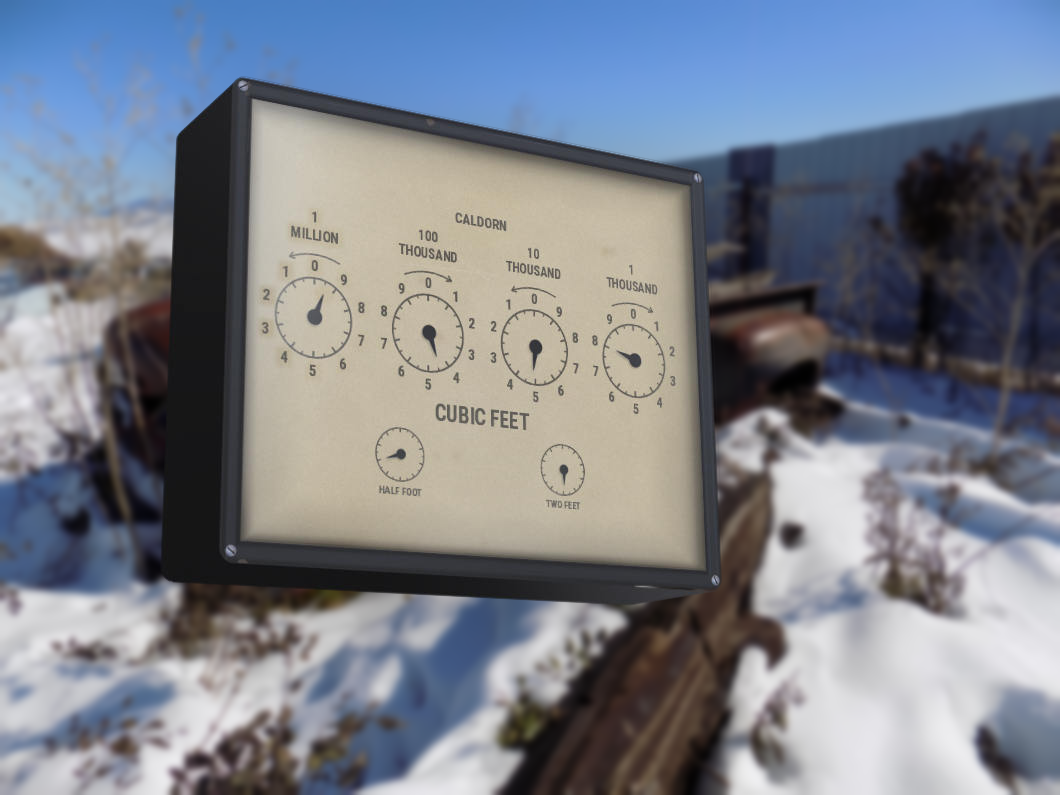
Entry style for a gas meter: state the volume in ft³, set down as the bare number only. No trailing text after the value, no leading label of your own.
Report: 944800
